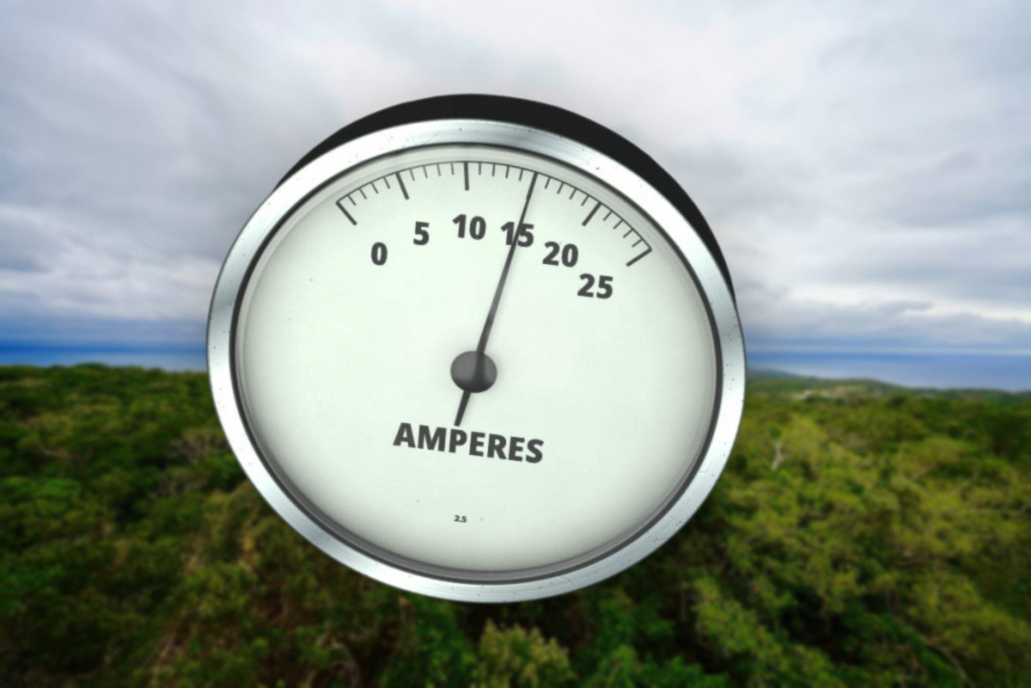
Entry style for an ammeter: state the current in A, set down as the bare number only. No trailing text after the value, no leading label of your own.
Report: 15
